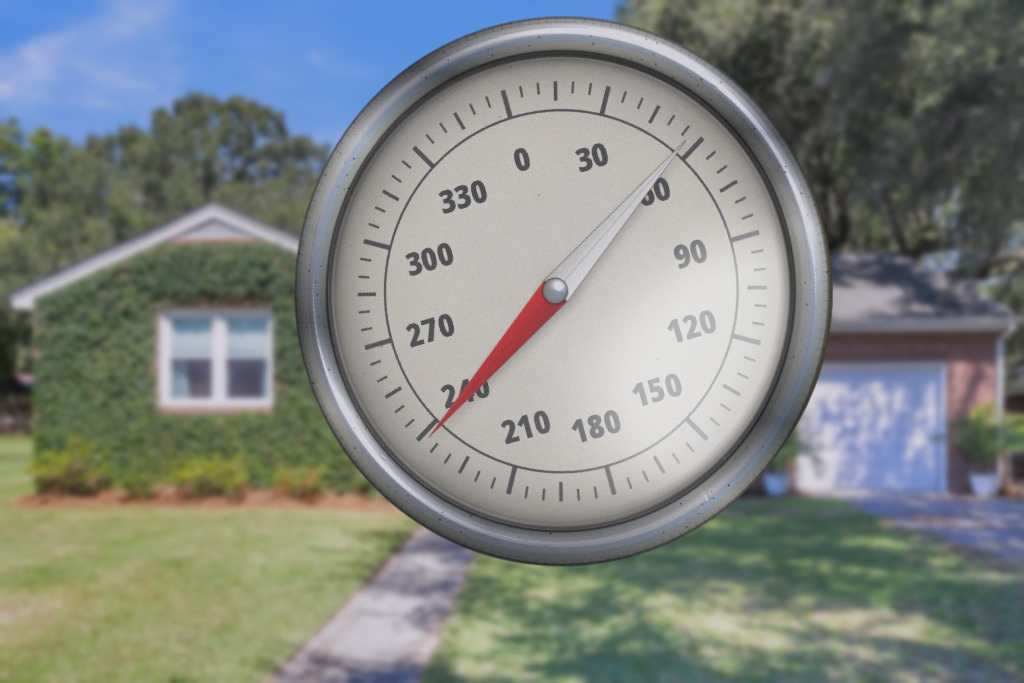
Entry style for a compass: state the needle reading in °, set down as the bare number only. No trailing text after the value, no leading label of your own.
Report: 237.5
